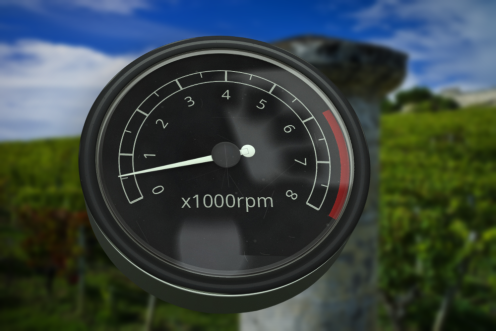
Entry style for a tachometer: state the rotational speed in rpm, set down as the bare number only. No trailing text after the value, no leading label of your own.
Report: 500
